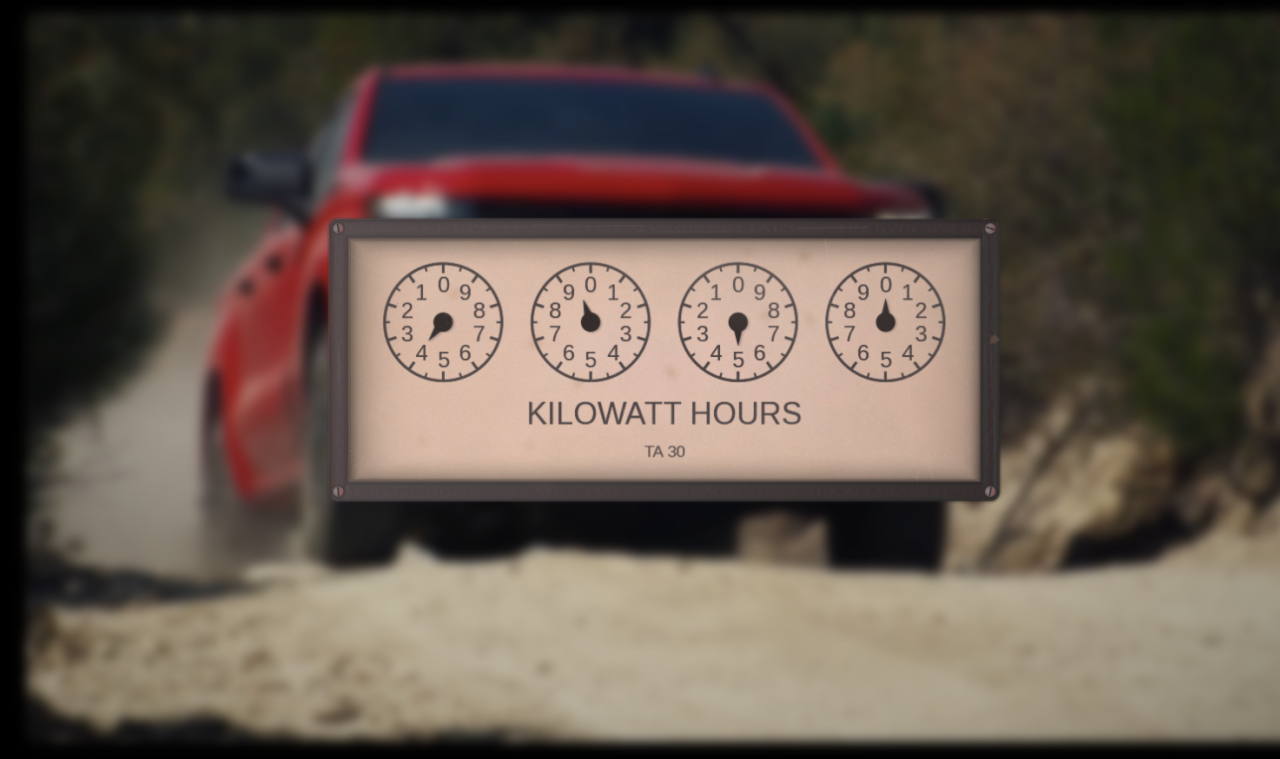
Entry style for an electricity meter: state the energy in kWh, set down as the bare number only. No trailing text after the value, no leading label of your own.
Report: 3950
